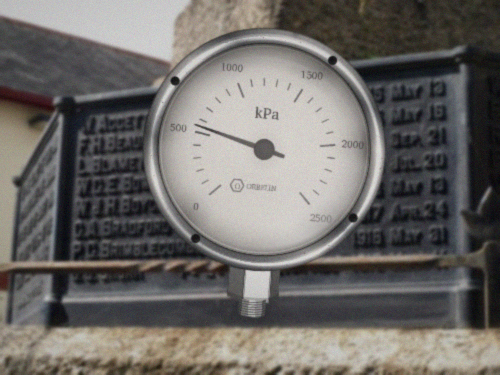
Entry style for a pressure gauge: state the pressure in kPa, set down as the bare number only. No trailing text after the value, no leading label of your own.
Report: 550
